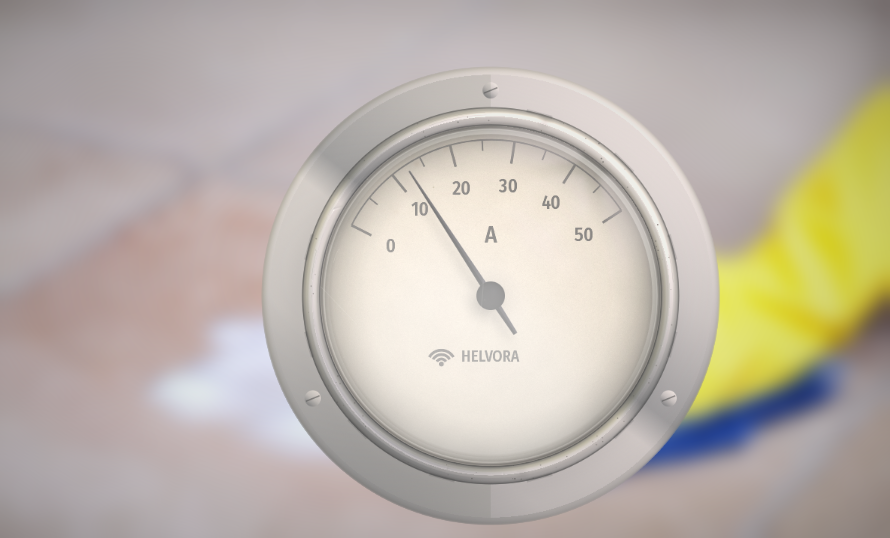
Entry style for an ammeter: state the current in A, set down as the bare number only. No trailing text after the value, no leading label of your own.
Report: 12.5
